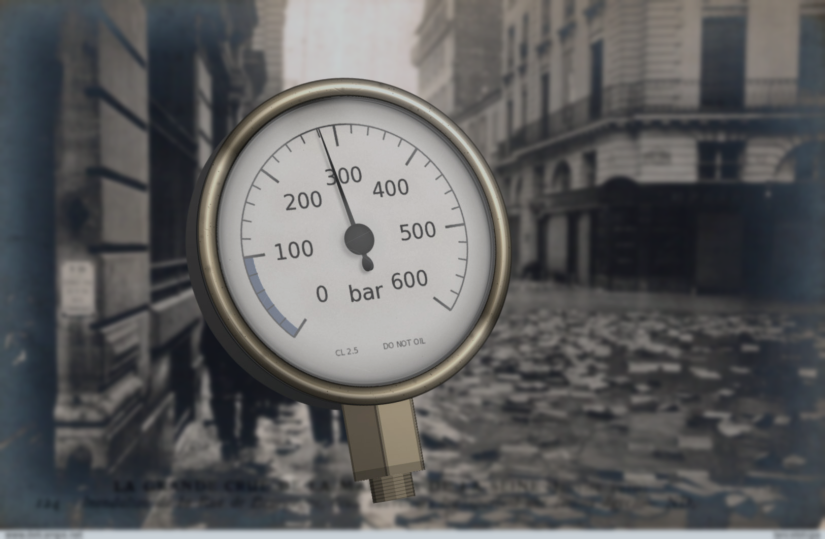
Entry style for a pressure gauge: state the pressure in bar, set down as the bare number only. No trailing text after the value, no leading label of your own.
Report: 280
